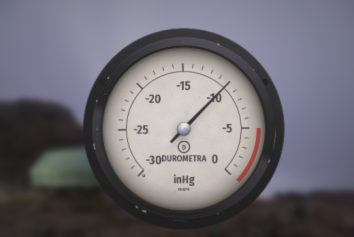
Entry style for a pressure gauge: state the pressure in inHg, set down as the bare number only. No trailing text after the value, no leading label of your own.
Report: -10
